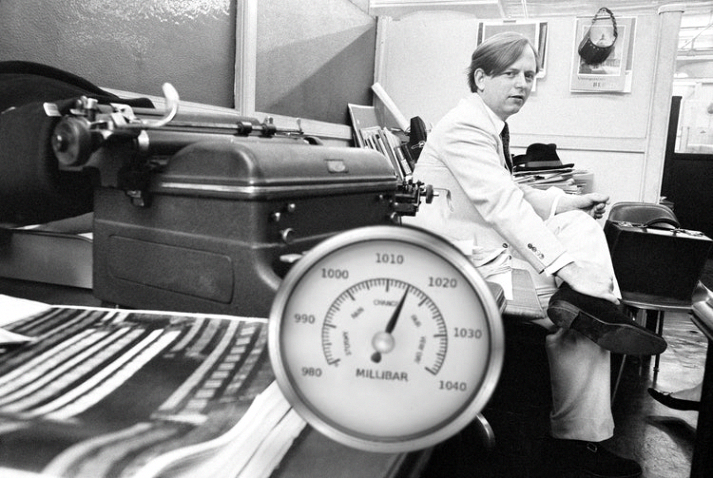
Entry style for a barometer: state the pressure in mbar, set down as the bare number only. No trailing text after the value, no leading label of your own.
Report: 1015
